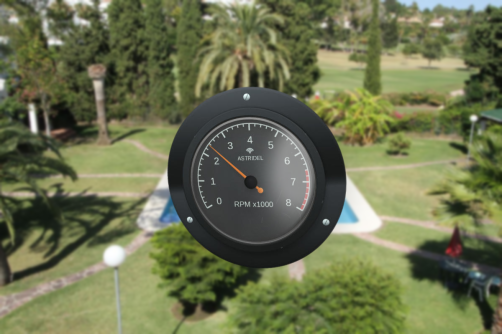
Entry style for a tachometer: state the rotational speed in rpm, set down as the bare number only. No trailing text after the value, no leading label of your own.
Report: 2400
